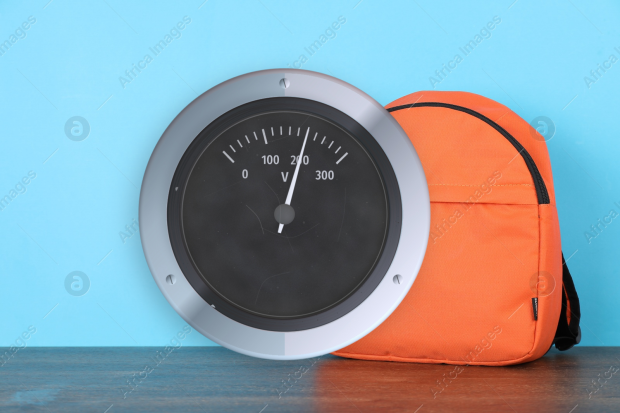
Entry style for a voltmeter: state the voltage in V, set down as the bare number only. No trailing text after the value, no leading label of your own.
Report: 200
